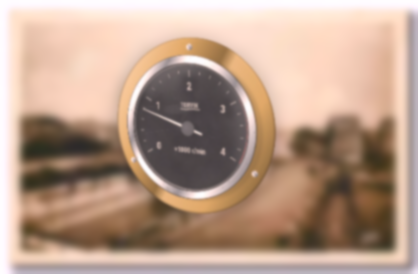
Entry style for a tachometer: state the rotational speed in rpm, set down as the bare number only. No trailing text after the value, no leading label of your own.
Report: 800
